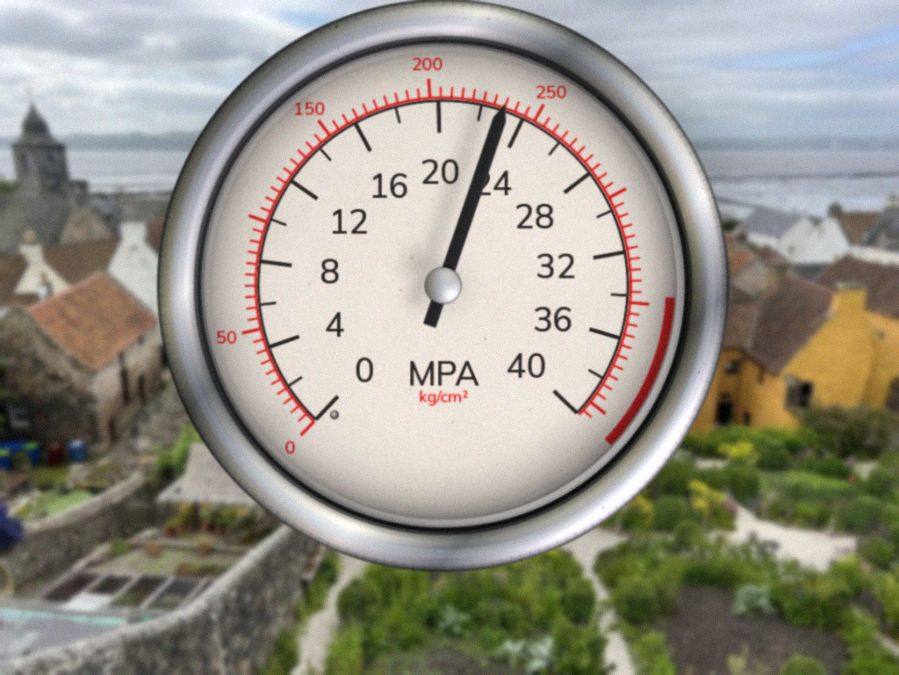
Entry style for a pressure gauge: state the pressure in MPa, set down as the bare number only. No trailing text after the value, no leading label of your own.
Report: 23
